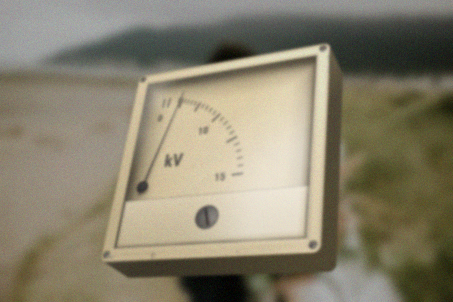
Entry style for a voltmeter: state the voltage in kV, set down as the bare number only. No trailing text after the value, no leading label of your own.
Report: 5
